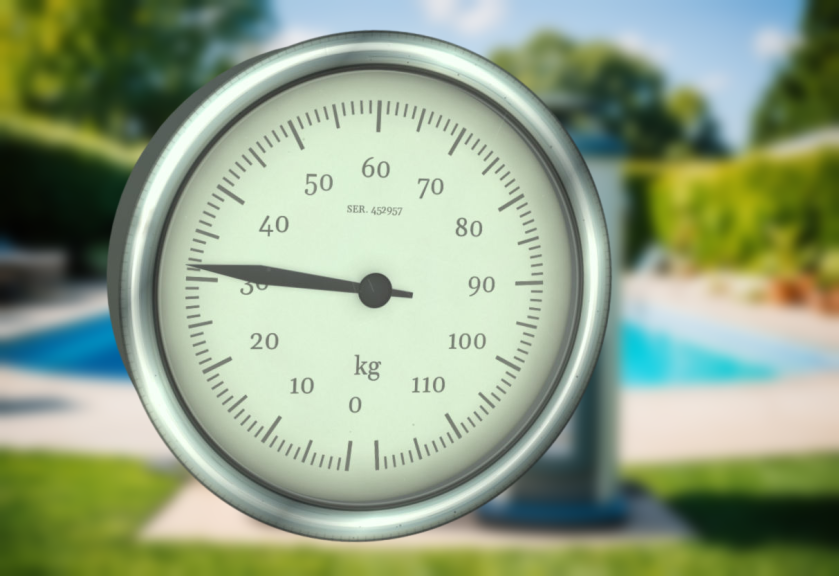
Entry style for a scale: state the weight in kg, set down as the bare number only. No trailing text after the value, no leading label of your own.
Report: 31.5
